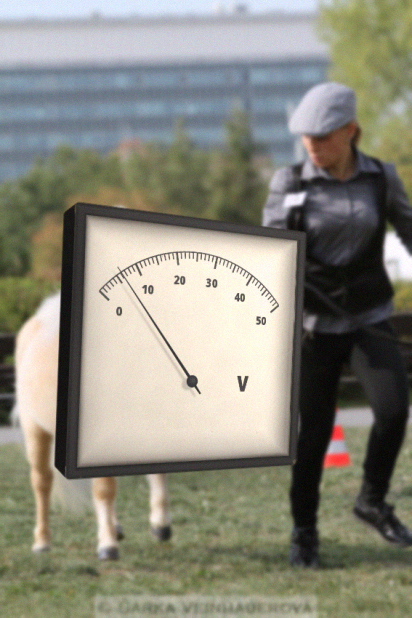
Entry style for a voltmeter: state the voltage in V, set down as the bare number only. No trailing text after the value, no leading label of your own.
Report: 6
